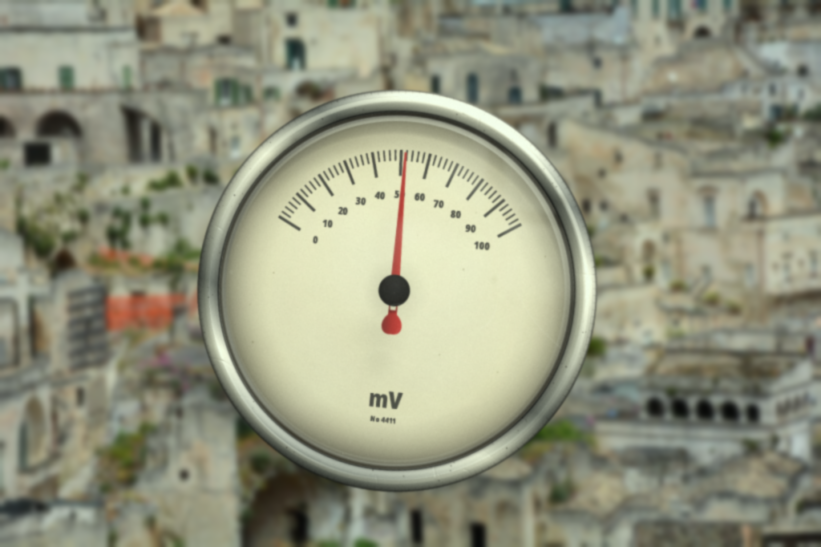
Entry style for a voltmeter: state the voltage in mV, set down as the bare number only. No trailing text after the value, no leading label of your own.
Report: 52
